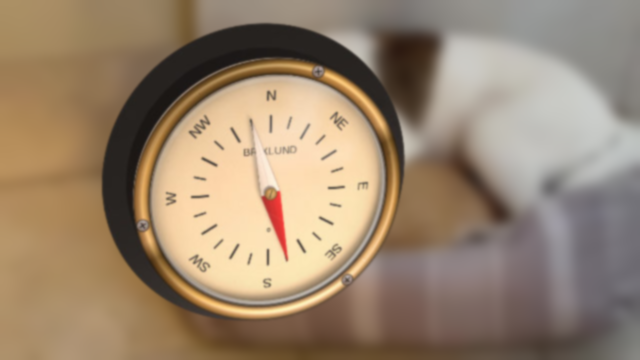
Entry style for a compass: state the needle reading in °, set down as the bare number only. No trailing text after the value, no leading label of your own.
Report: 165
